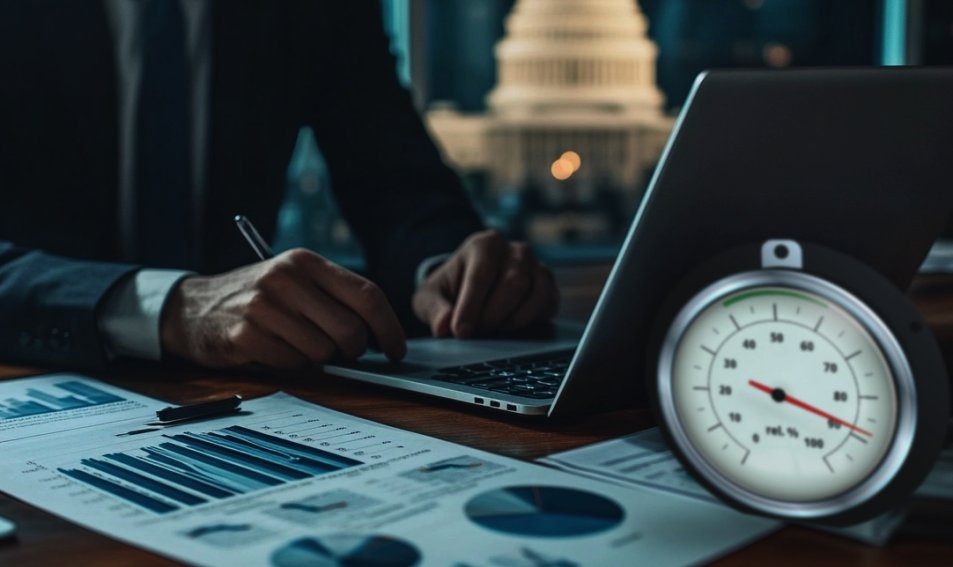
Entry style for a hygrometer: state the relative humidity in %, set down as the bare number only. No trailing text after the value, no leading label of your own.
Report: 87.5
